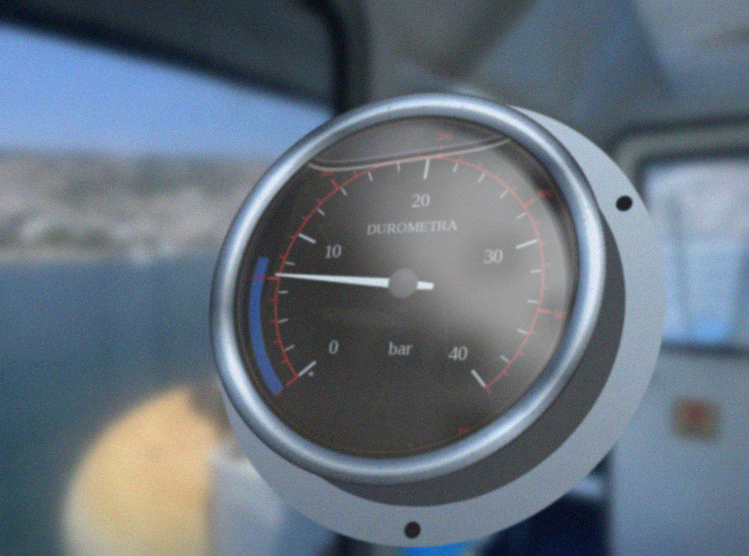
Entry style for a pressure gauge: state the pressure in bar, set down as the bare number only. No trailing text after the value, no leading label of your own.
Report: 7
